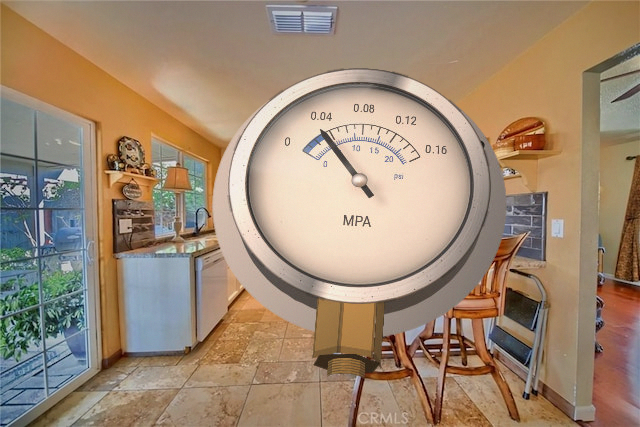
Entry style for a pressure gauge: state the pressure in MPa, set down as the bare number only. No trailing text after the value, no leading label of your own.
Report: 0.03
